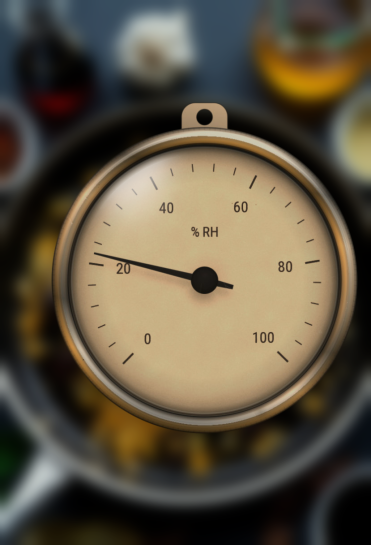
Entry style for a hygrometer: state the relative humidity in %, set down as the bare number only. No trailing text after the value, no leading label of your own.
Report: 22
